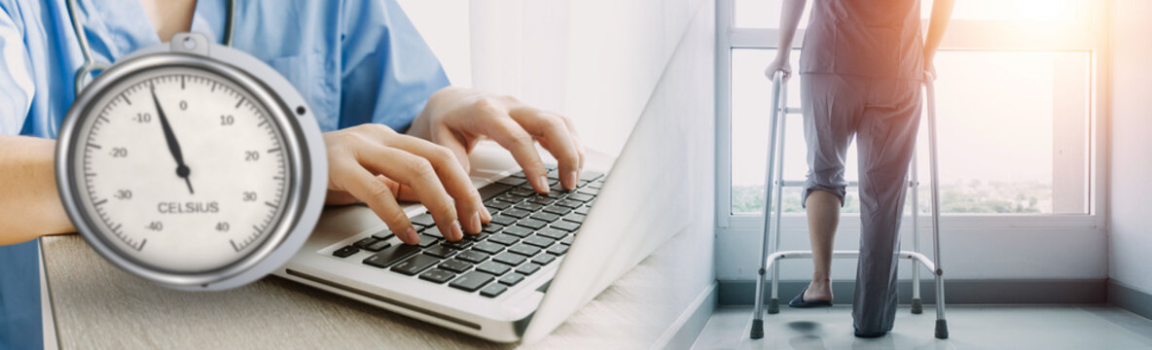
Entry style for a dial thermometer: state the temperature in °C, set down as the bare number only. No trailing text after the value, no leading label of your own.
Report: -5
